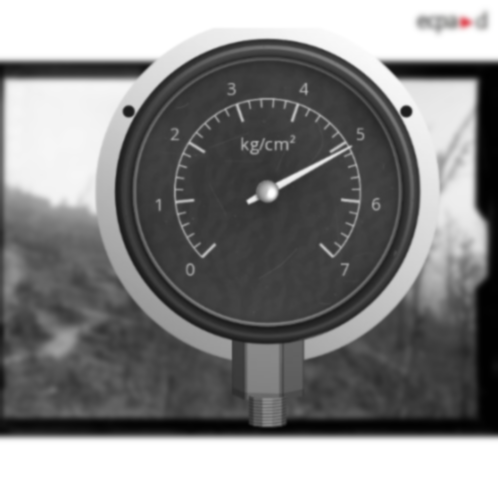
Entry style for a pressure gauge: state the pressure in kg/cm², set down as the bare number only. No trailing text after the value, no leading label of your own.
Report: 5.1
